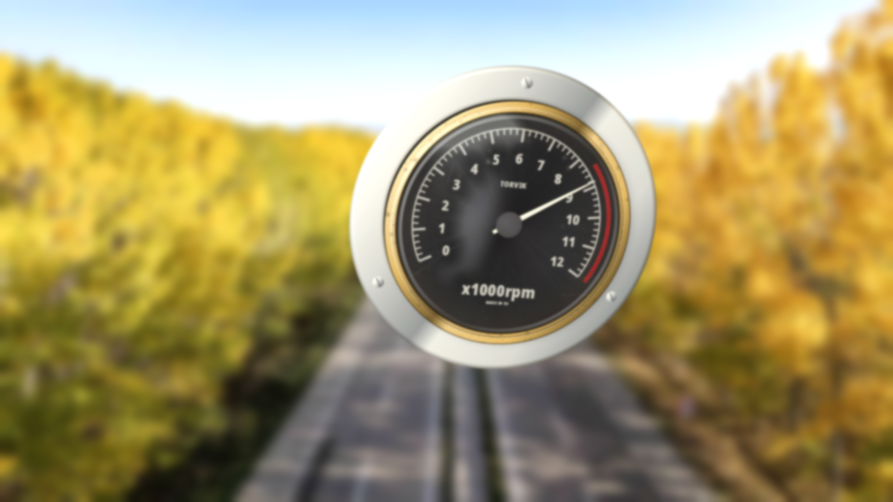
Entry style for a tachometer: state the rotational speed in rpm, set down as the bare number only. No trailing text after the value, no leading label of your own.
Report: 8800
